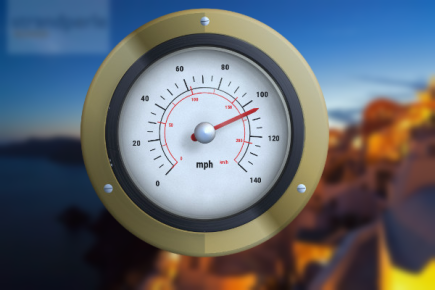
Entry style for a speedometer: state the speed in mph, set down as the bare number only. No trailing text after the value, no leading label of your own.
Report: 105
